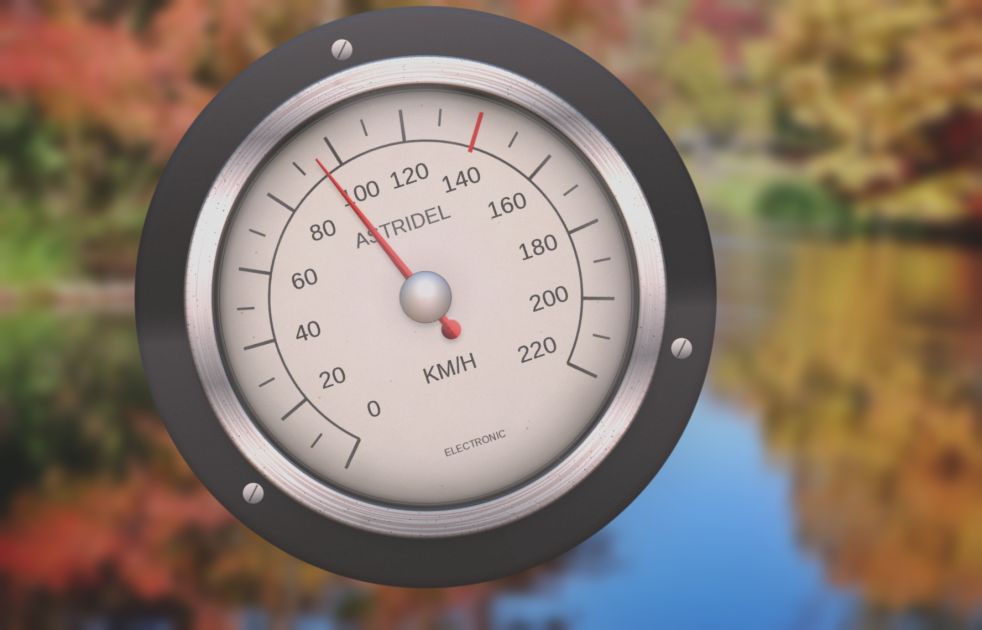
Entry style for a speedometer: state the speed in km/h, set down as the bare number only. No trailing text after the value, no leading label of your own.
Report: 95
